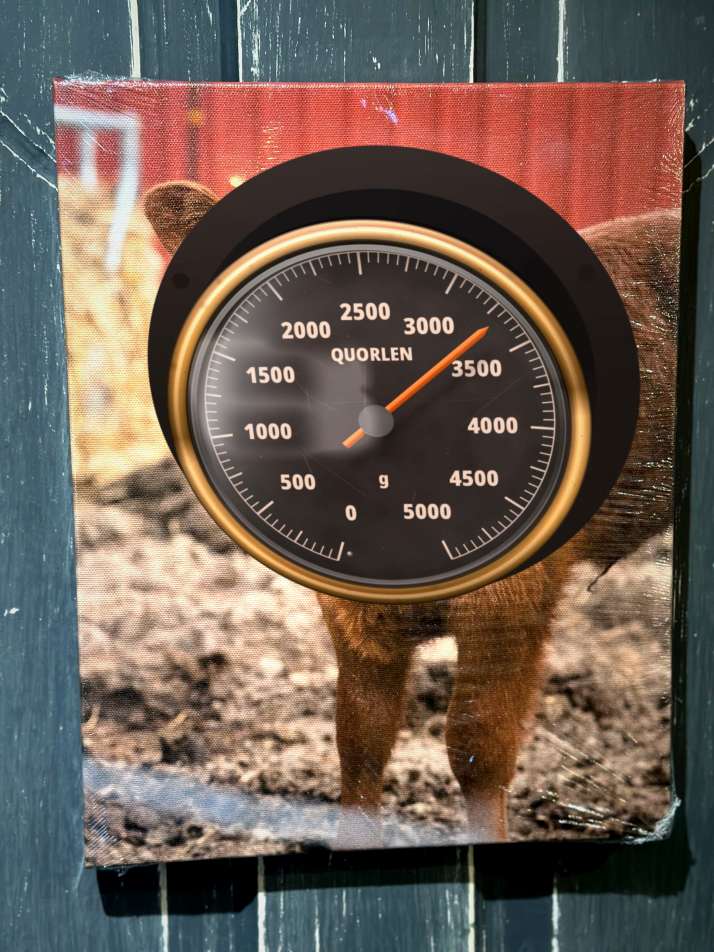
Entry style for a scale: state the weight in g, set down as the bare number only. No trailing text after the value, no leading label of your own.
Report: 3300
